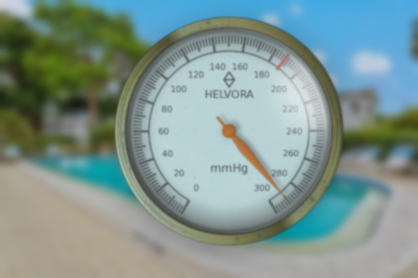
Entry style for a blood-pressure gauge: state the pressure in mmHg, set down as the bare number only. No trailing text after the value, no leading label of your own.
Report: 290
